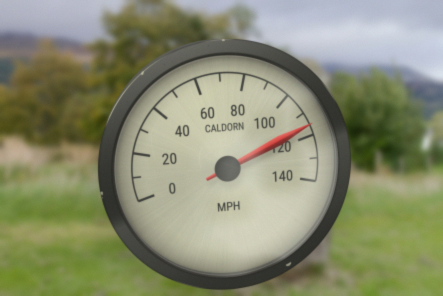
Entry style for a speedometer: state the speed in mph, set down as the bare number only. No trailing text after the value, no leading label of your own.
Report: 115
